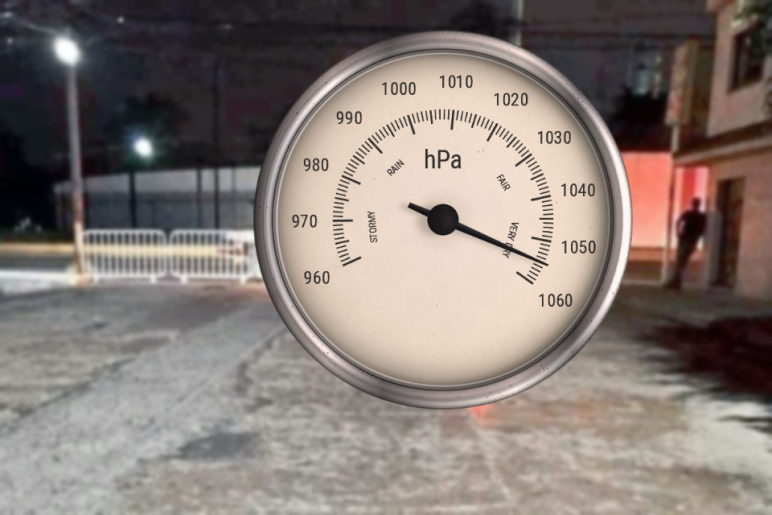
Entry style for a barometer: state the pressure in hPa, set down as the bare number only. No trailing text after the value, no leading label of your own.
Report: 1055
